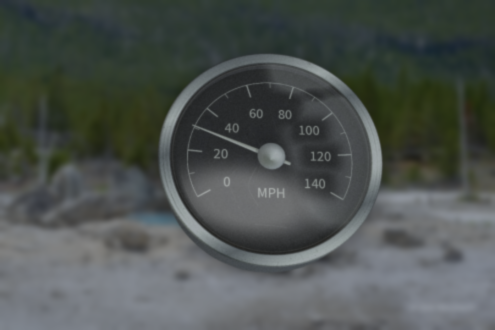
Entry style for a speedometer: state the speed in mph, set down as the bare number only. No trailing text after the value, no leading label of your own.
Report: 30
